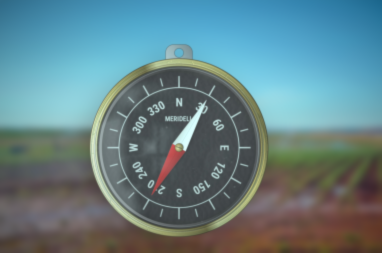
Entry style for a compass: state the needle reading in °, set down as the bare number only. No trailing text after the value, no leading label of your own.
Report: 210
